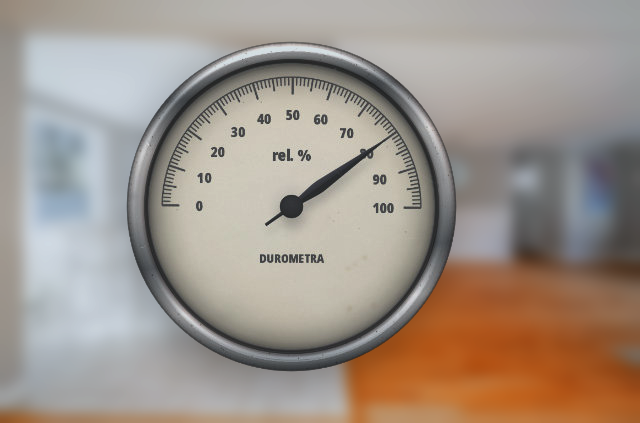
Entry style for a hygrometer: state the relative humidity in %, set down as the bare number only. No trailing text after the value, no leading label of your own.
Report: 80
